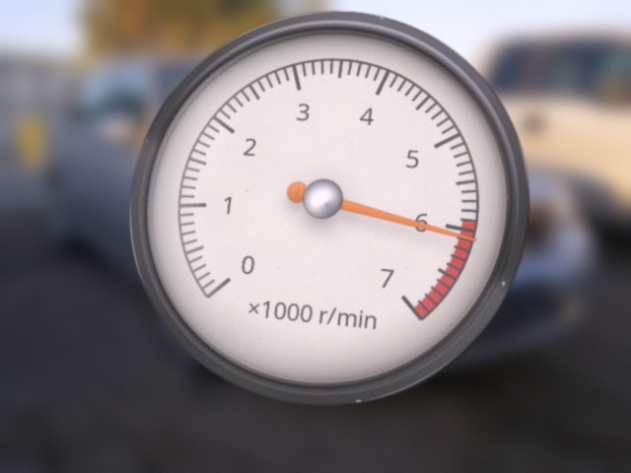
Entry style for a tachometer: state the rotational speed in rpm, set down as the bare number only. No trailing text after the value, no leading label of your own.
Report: 6100
